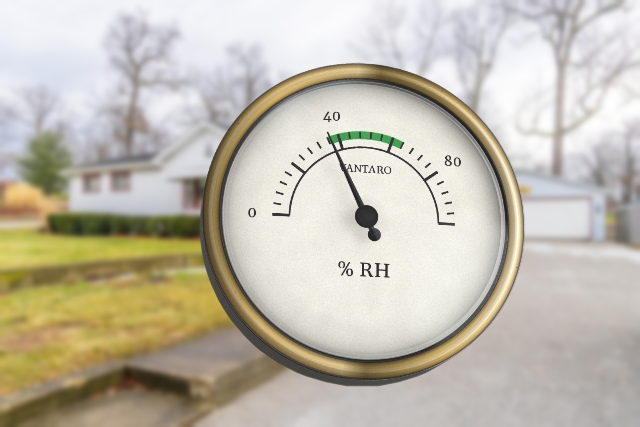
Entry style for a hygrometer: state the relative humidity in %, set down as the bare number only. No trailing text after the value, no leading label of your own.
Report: 36
